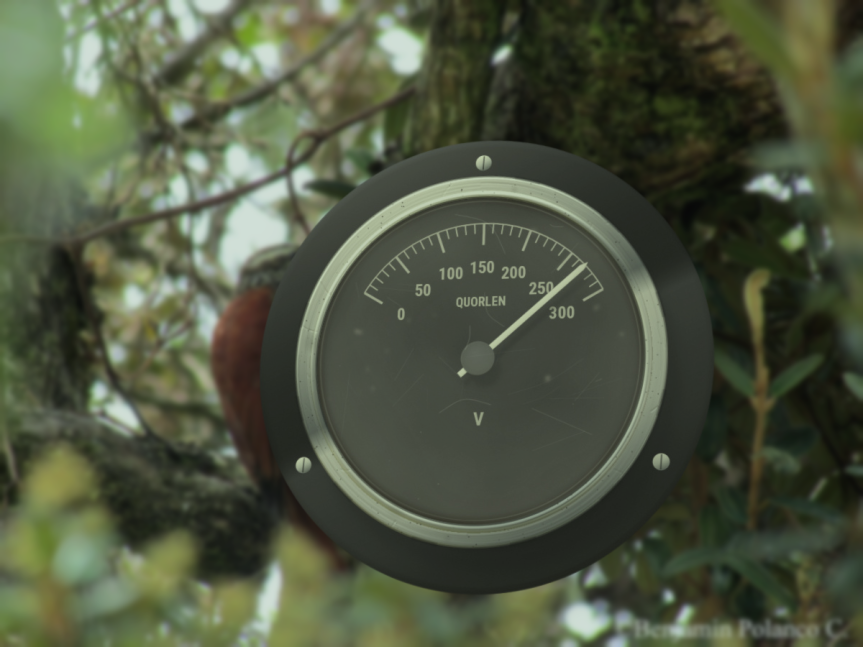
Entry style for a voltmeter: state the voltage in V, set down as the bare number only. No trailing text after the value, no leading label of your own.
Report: 270
